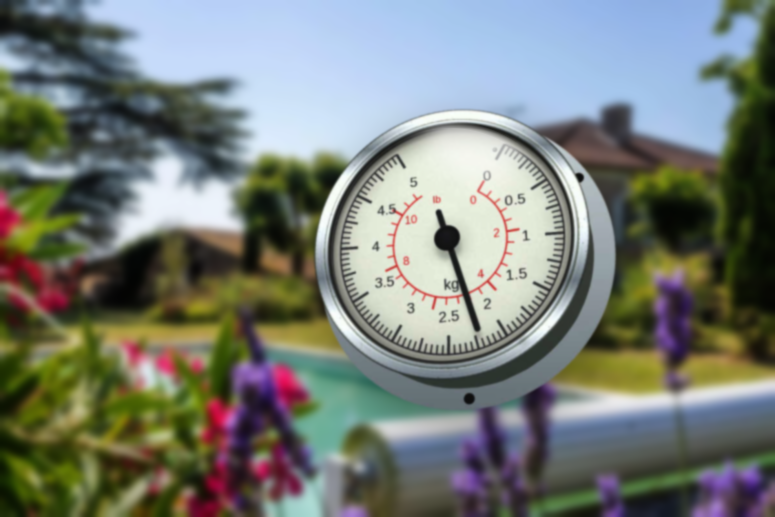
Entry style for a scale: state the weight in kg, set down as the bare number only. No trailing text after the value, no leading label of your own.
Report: 2.2
